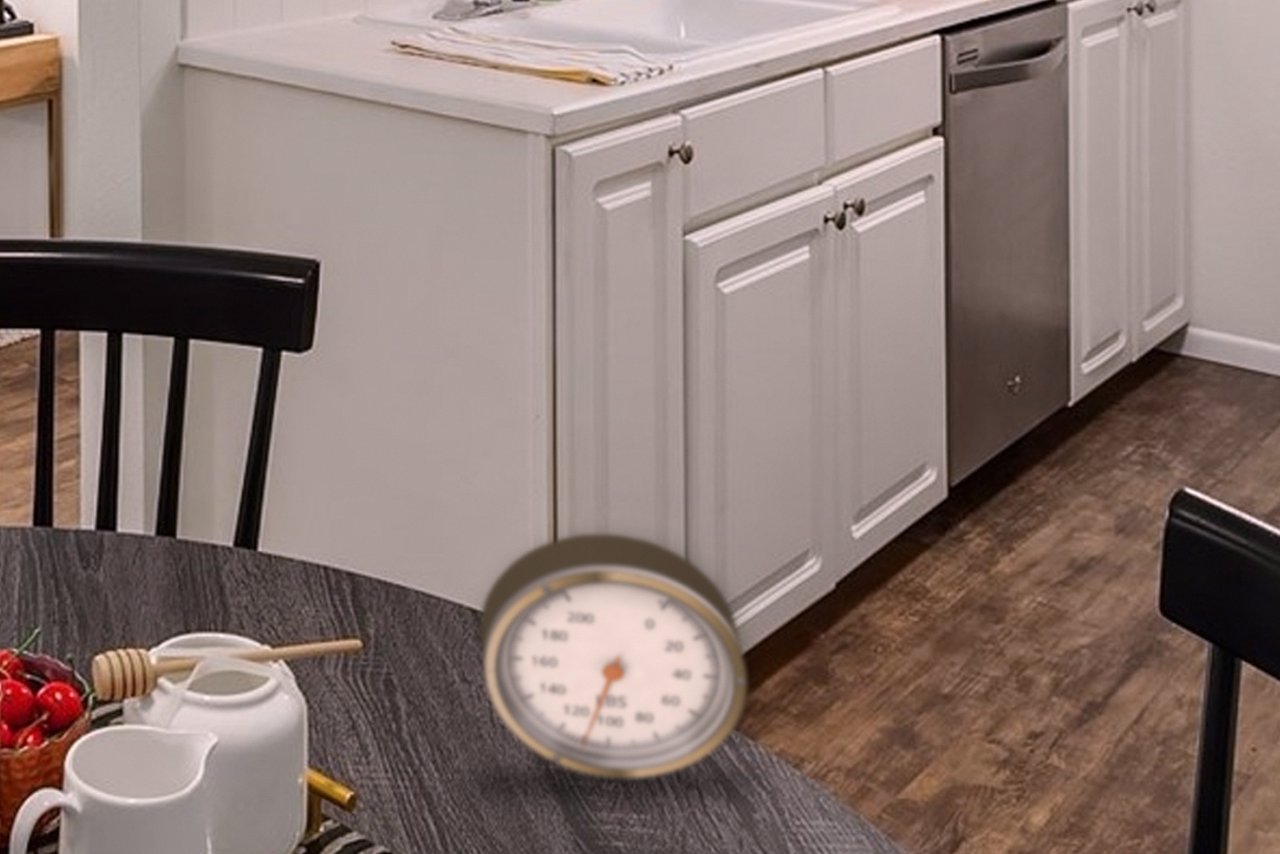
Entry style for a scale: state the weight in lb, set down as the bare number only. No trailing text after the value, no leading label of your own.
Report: 110
